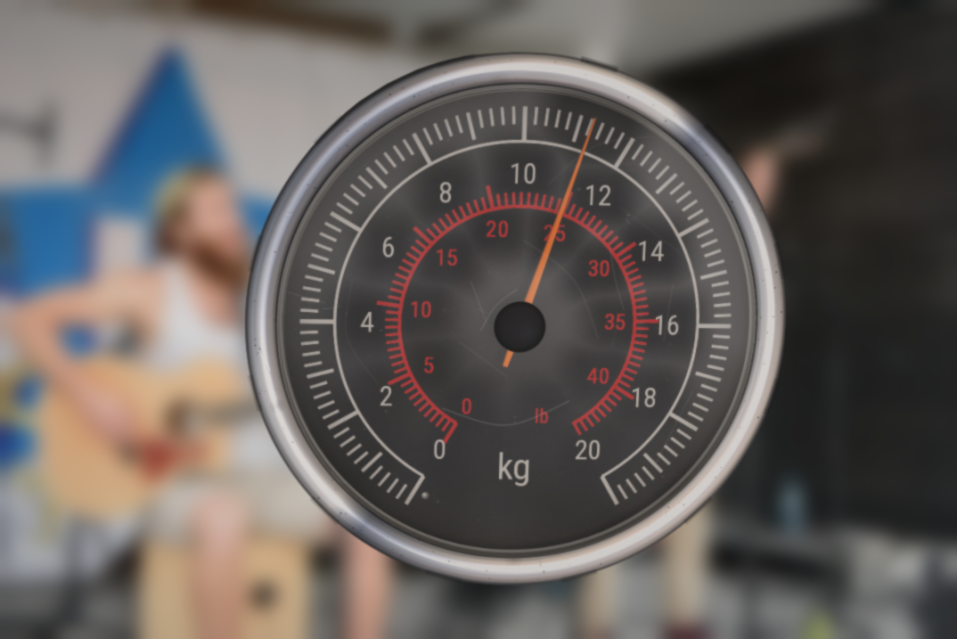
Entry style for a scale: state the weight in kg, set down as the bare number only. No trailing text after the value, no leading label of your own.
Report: 11.2
